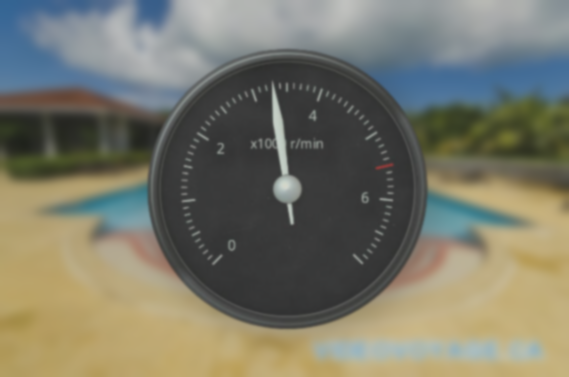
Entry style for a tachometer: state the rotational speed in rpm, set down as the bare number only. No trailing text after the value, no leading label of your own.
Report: 3300
